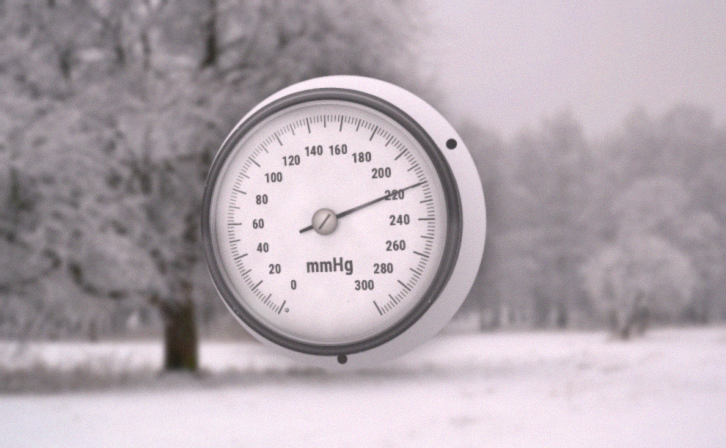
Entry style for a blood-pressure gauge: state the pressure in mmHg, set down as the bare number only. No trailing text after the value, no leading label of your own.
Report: 220
